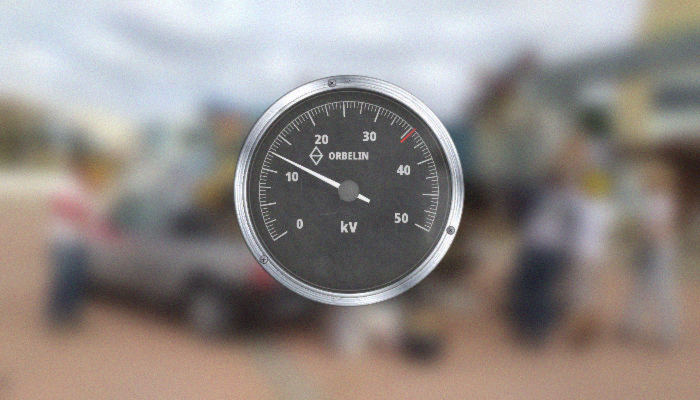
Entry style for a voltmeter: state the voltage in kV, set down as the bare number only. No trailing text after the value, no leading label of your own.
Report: 12.5
